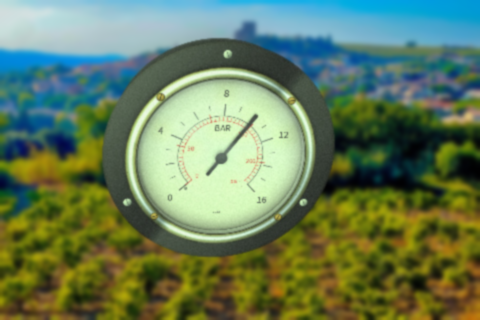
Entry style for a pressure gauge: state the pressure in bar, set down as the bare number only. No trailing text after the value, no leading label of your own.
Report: 10
